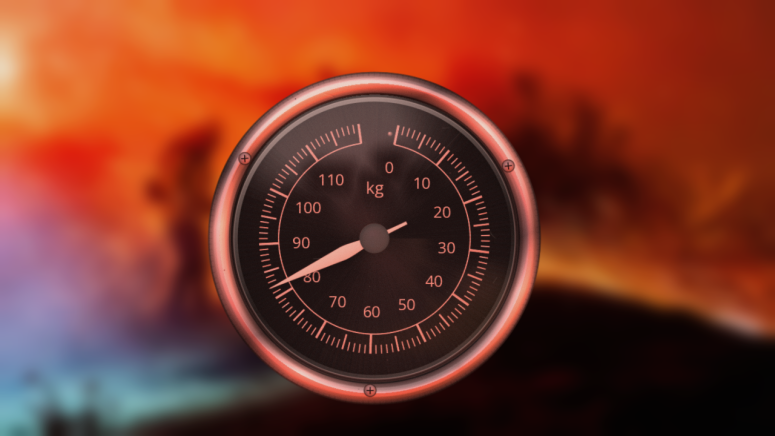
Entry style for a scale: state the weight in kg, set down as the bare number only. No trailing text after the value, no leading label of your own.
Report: 82
